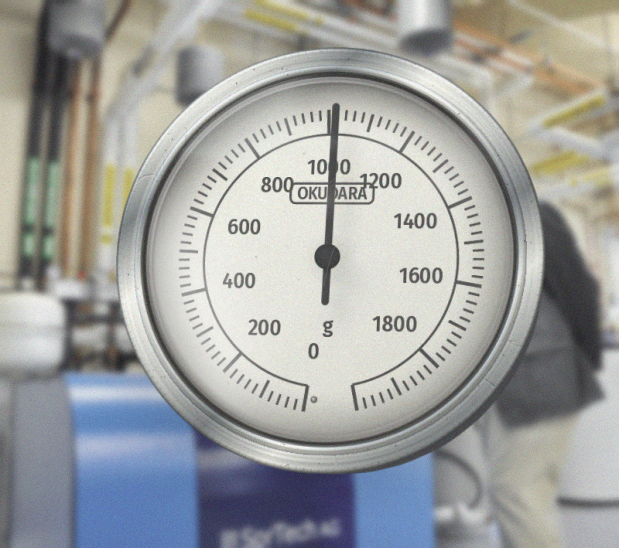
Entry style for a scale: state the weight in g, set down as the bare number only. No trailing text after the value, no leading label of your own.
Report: 1020
